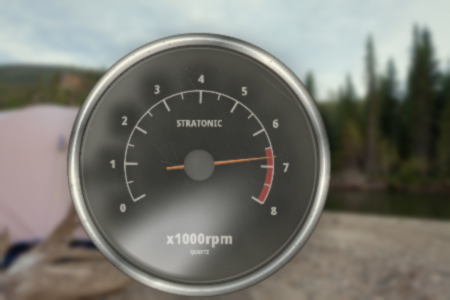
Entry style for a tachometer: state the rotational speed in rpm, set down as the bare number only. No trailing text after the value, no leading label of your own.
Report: 6750
